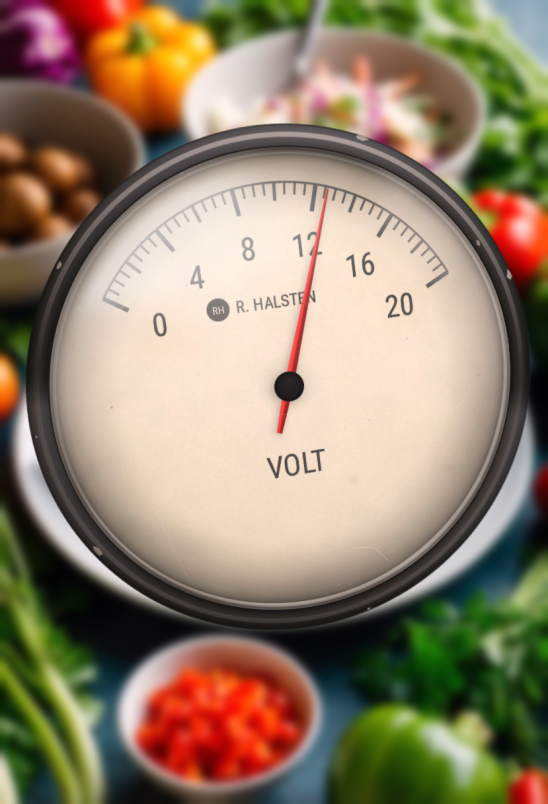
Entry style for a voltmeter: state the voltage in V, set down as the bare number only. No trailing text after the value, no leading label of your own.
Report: 12.5
